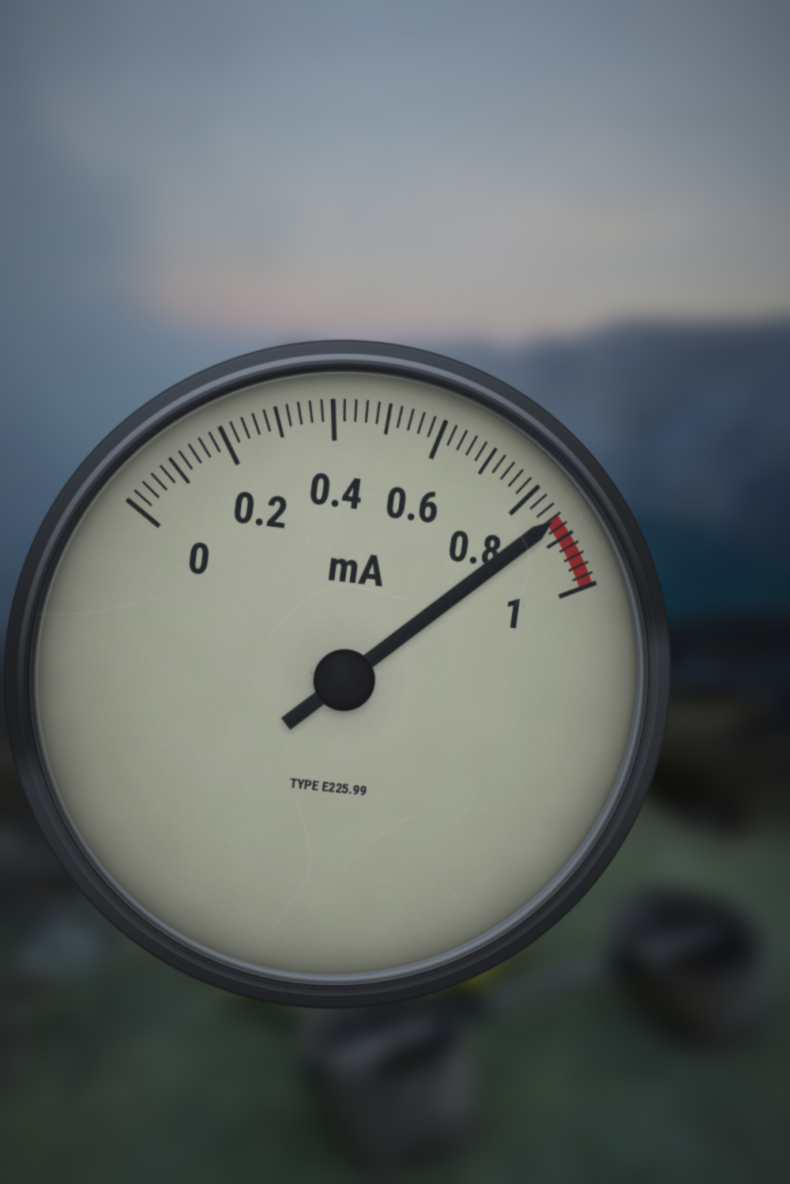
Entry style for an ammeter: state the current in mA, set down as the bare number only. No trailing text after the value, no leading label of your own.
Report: 0.86
